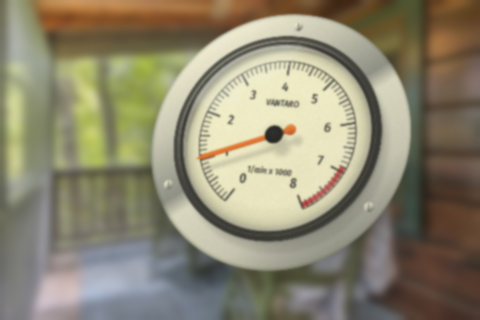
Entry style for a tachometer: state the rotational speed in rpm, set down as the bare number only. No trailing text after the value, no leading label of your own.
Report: 1000
